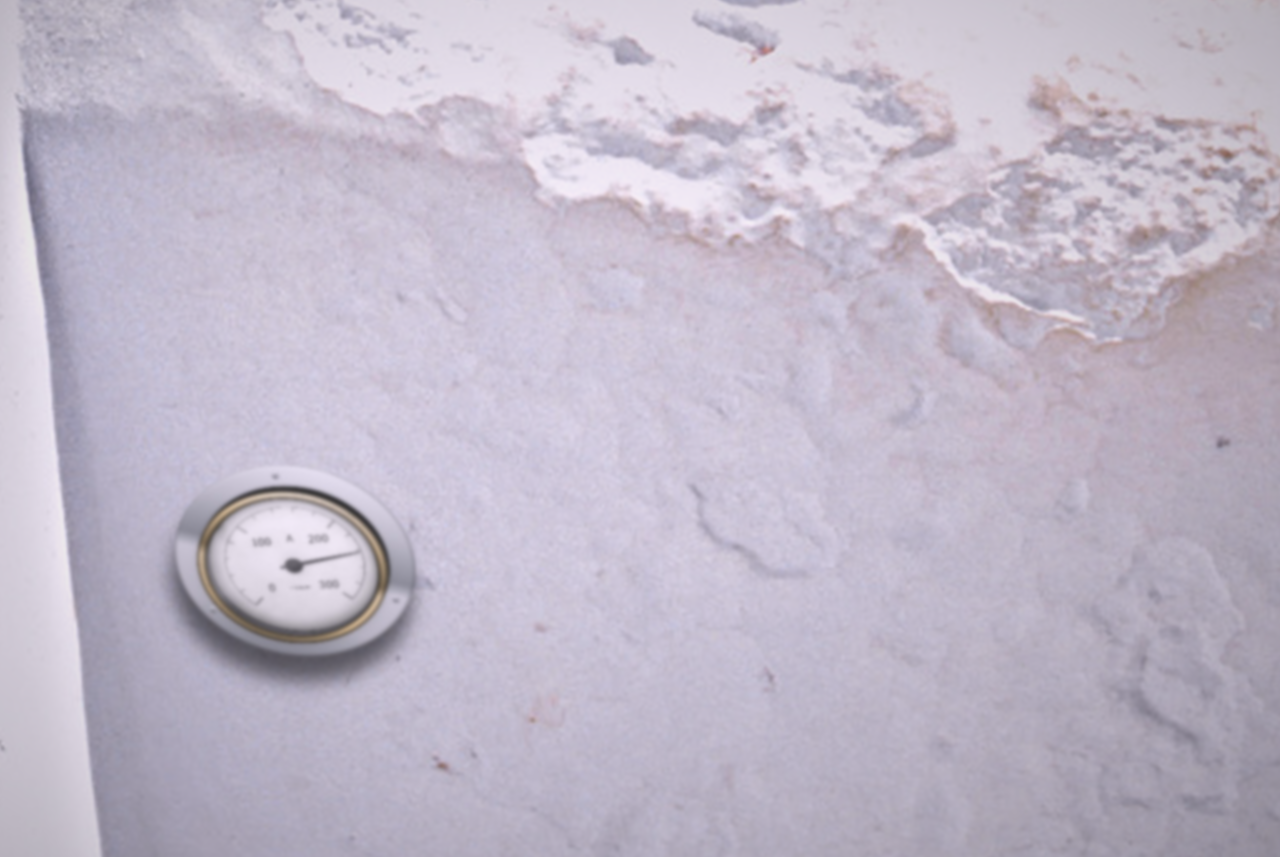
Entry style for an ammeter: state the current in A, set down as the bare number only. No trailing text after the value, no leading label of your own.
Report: 240
